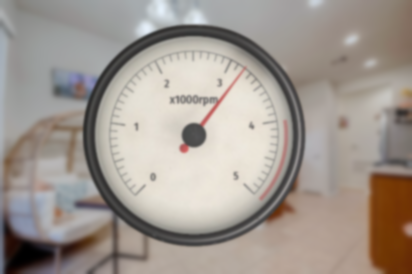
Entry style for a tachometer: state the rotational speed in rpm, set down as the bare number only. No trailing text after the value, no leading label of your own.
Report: 3200
